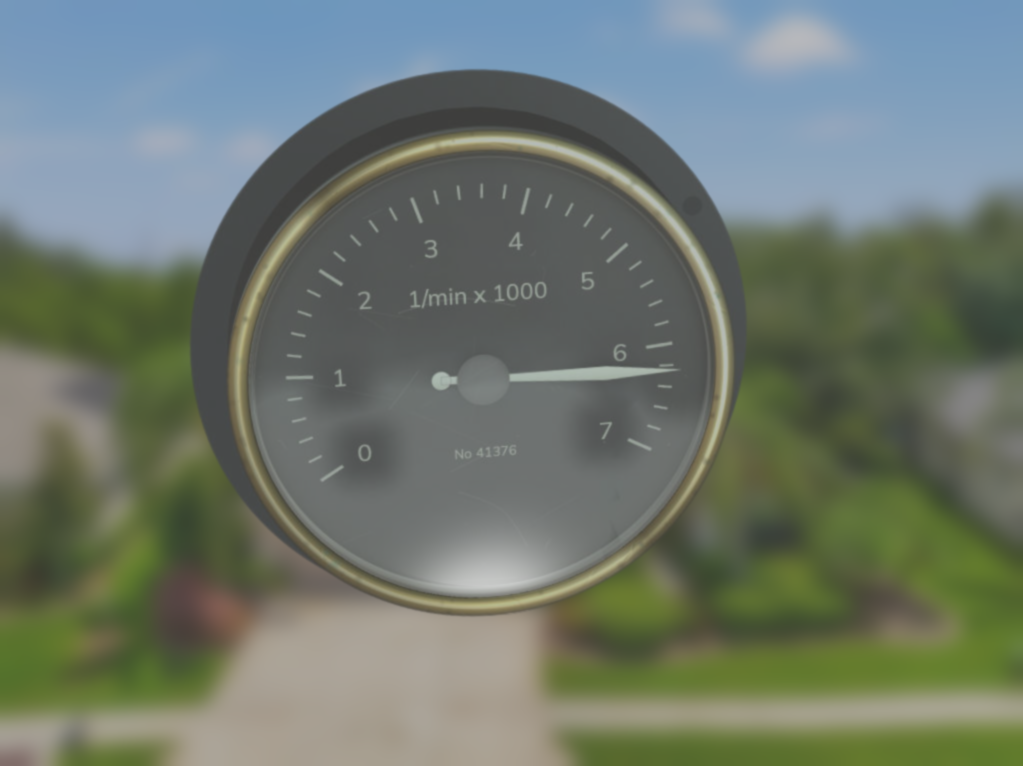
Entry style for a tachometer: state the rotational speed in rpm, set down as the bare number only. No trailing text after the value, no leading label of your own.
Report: 6200
